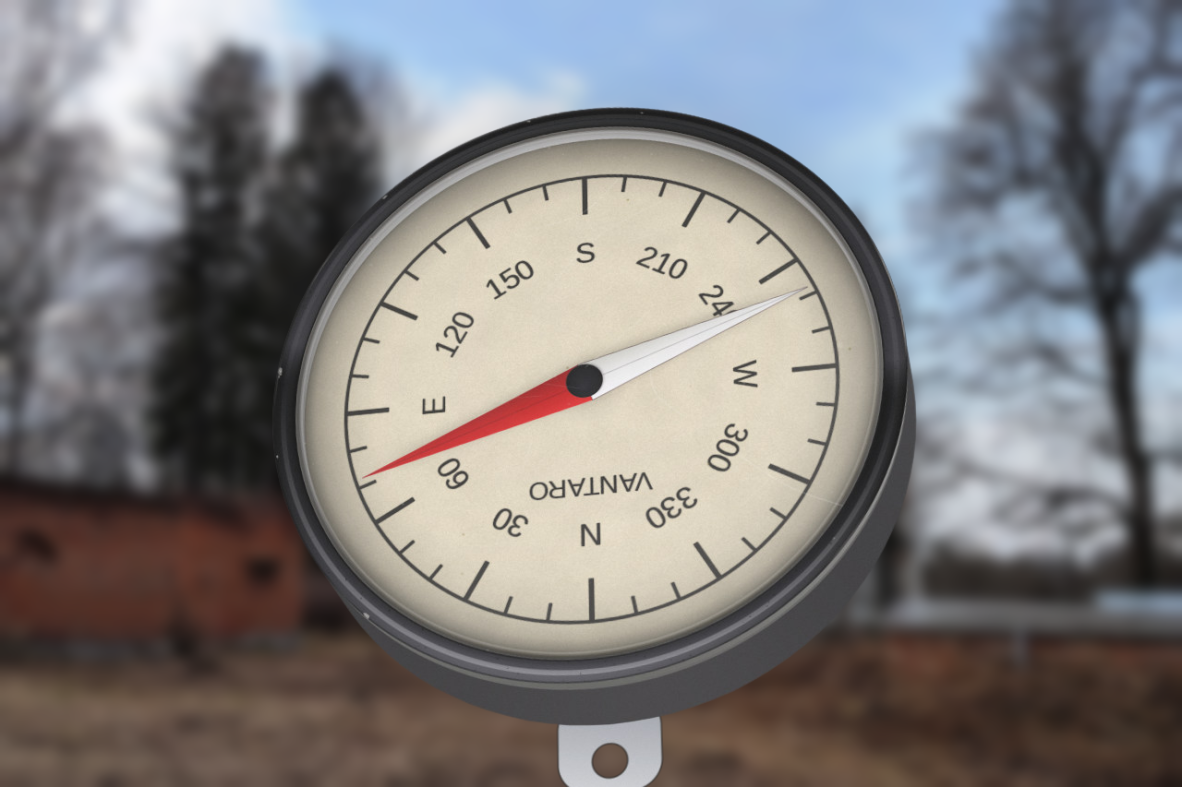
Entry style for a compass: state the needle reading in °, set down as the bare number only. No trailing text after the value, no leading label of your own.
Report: 70
